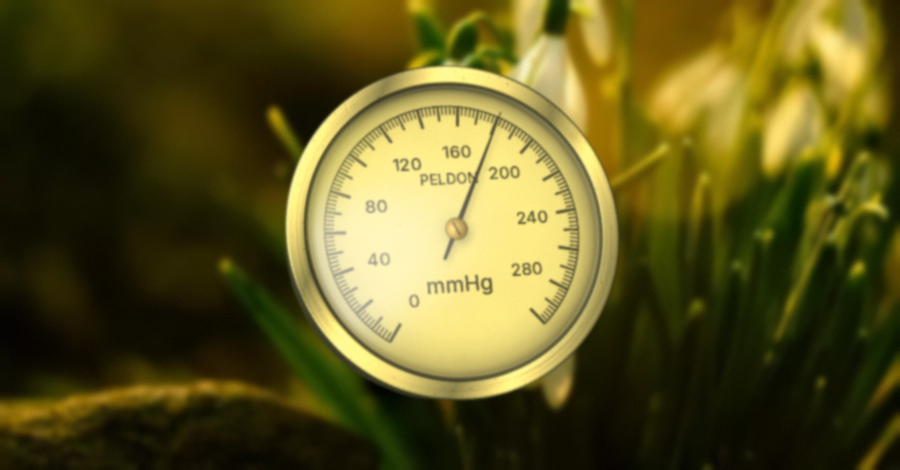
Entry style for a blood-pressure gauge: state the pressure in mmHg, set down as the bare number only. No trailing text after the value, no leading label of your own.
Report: 180
